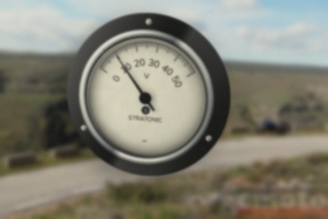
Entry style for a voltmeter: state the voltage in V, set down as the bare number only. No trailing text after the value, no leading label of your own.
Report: 10
